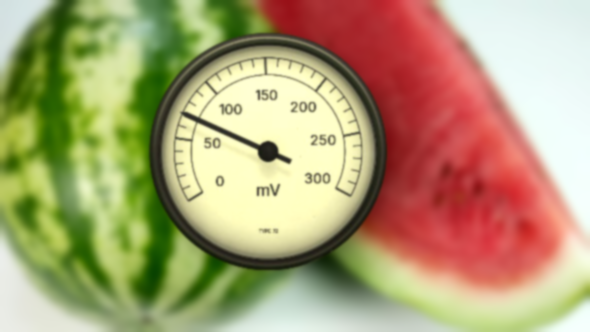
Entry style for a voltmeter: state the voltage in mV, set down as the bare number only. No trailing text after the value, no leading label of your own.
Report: 70
